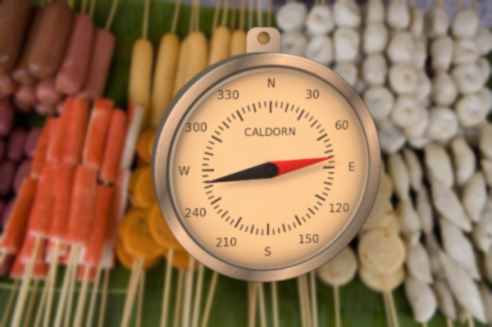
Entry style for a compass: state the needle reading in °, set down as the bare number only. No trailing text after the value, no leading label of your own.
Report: 80
